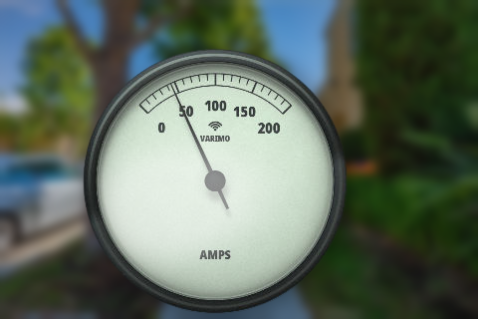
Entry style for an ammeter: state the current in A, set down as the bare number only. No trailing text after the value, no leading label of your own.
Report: 45
